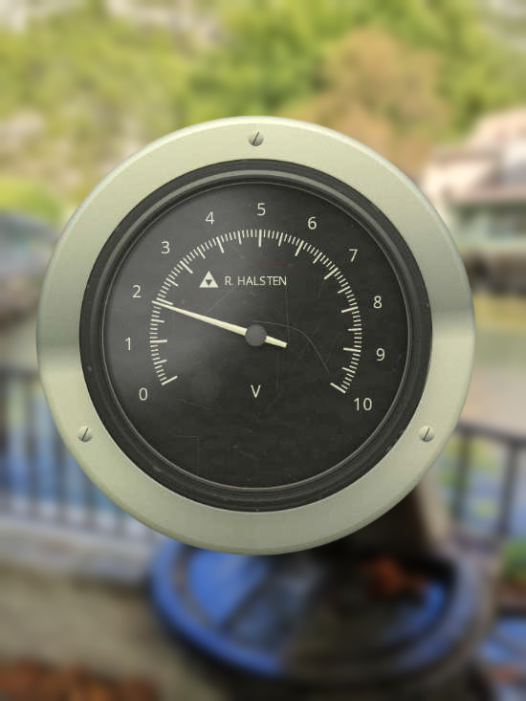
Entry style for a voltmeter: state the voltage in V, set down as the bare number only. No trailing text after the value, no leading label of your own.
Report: 1.9
